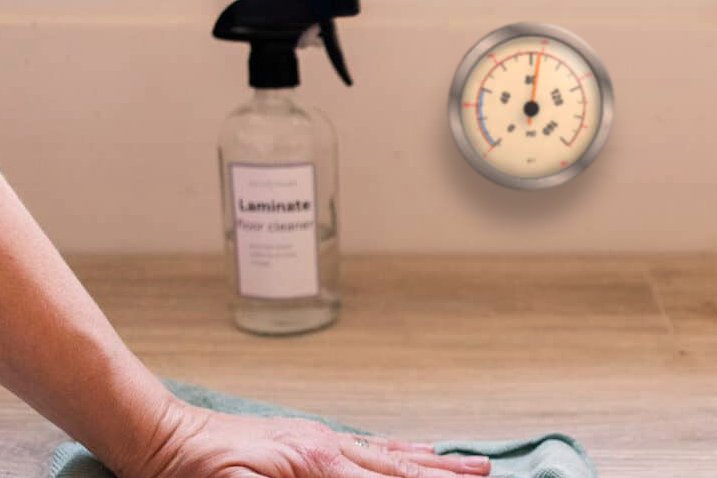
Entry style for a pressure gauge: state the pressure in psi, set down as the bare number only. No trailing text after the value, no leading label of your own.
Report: 85
